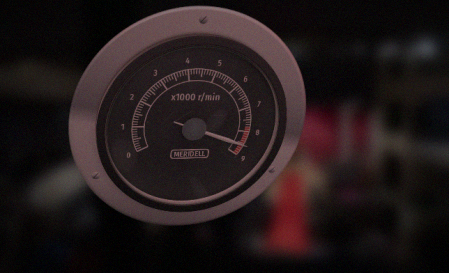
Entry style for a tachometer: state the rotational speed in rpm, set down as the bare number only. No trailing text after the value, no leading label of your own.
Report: 8500
